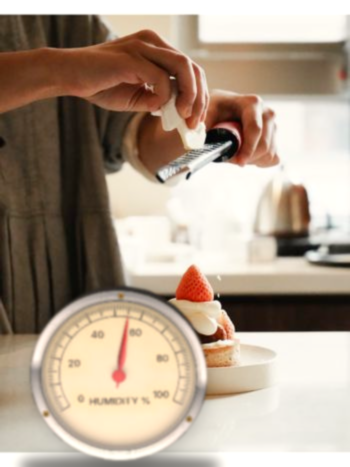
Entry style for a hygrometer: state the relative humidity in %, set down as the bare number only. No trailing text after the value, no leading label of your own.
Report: 55
